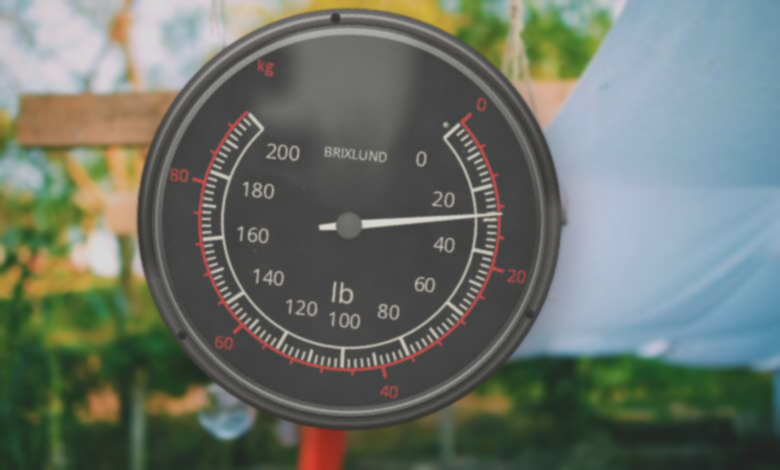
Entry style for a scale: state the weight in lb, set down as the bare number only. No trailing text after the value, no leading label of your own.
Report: 28
